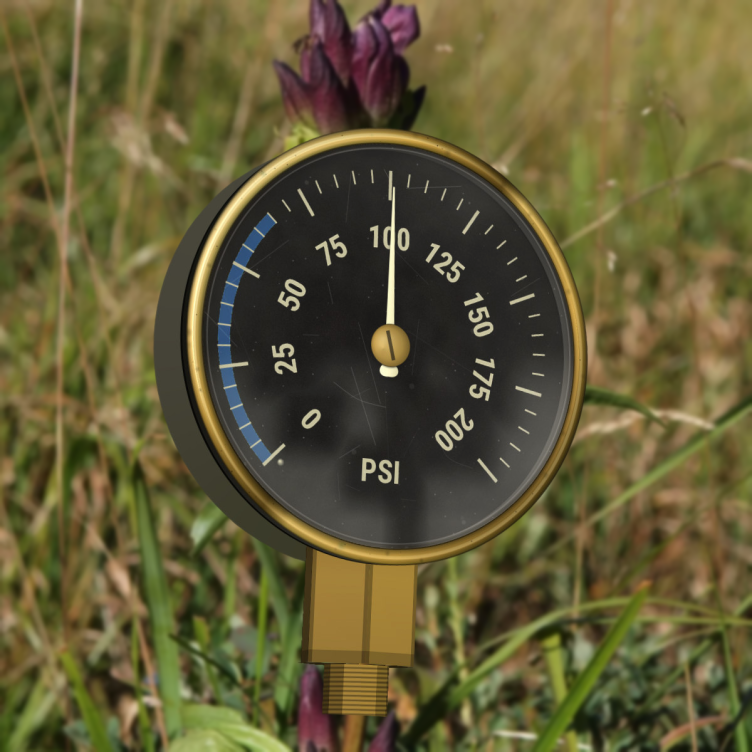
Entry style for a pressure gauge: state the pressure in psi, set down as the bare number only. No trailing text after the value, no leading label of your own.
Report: 100
